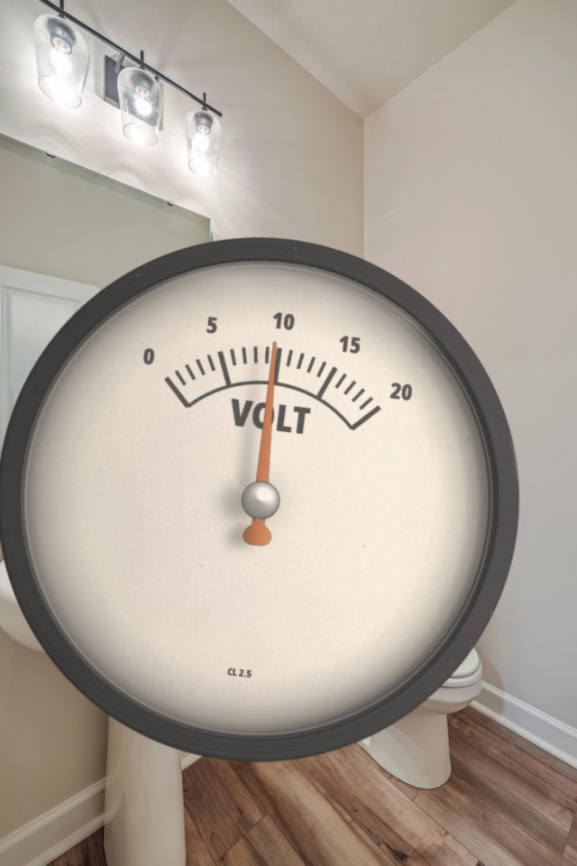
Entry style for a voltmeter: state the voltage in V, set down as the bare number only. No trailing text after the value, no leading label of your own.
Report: 9.5
